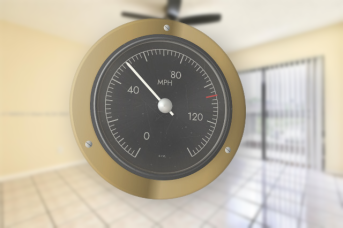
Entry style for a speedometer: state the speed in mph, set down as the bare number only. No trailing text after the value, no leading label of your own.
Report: 50
